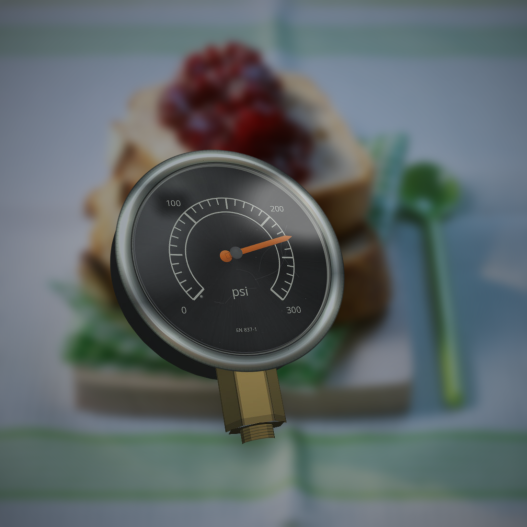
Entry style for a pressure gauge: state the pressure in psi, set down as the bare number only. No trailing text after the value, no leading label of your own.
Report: 230
